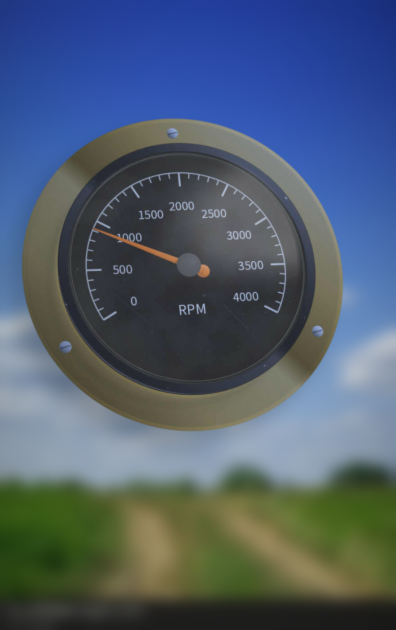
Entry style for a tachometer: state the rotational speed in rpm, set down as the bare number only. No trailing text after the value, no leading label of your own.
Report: 900
